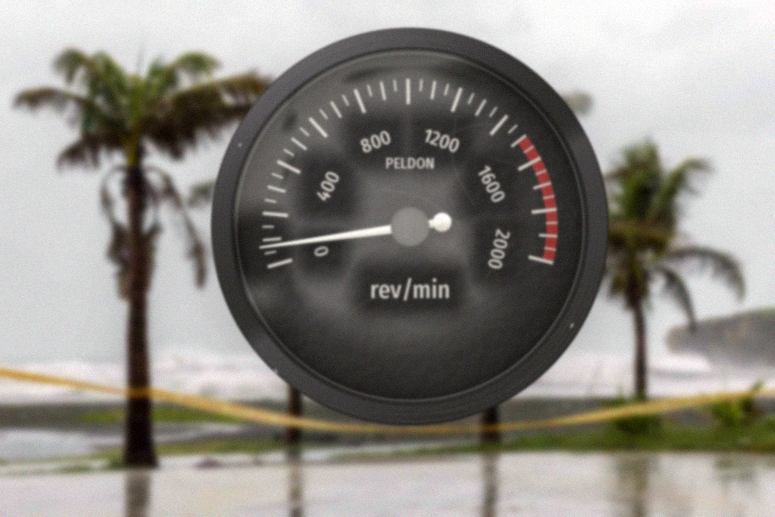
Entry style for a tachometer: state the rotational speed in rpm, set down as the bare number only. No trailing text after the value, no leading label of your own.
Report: 75
